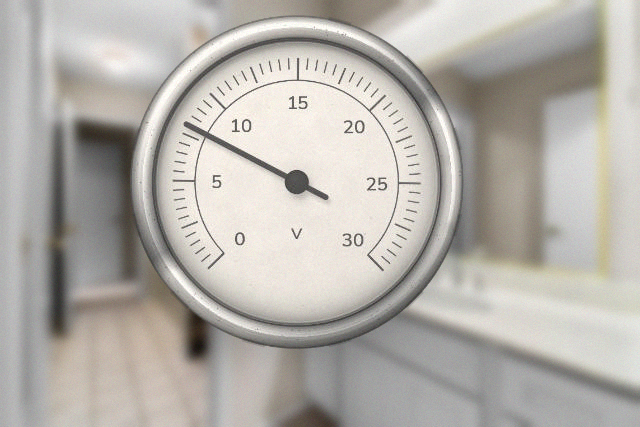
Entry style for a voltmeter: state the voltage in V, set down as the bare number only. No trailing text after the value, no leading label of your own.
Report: 8
